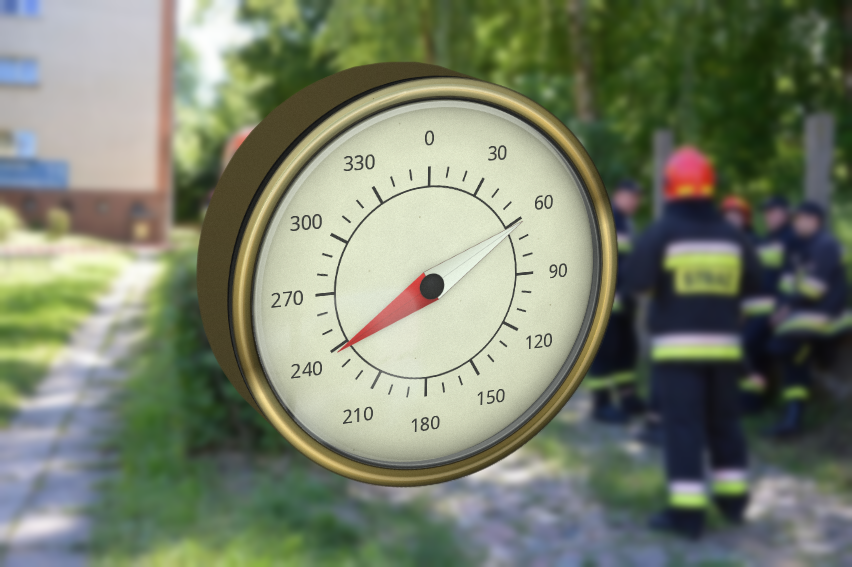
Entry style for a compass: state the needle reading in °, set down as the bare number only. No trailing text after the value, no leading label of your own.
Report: 240
